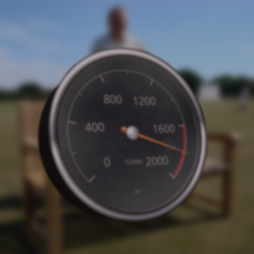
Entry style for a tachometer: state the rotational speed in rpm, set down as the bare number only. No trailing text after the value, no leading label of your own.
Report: 1800
